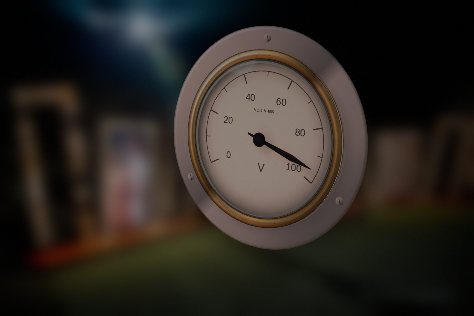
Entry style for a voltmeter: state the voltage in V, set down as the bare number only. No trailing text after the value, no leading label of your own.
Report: 95
